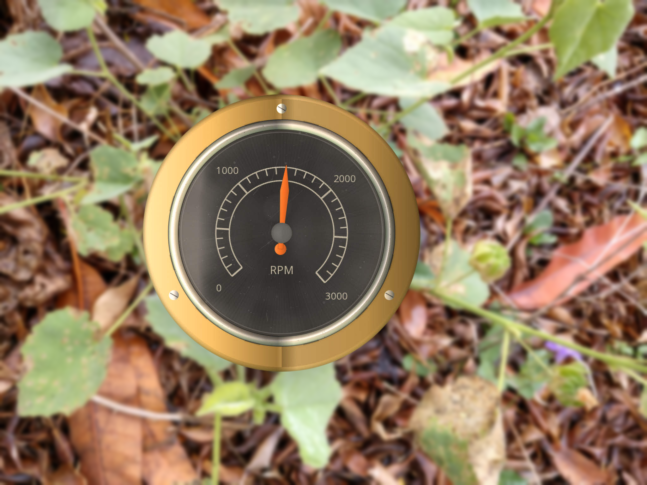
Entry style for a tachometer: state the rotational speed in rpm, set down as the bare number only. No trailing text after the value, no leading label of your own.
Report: 1500
